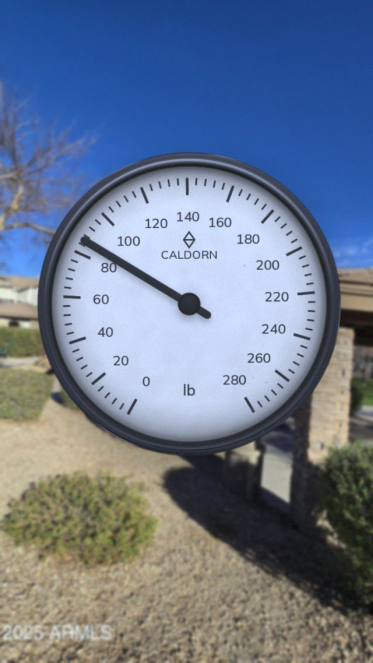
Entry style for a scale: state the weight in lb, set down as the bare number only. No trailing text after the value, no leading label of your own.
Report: 86
